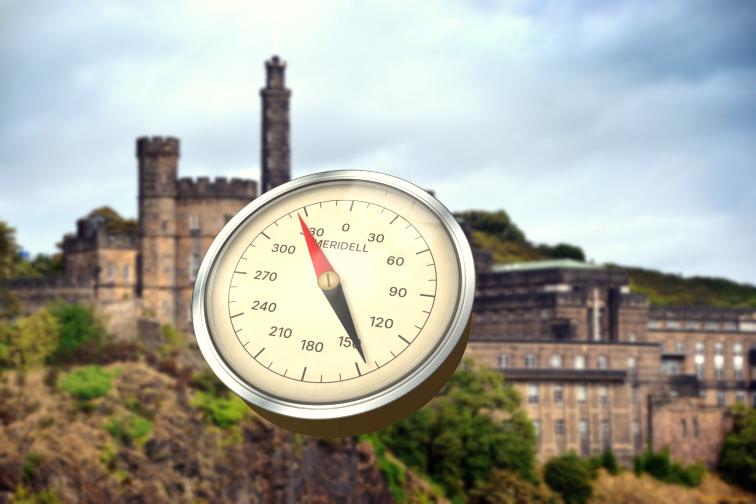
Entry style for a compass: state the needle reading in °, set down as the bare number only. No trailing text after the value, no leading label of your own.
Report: 325
